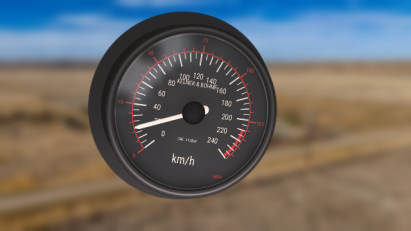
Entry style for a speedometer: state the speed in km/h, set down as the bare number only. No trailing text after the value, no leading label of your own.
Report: 20
